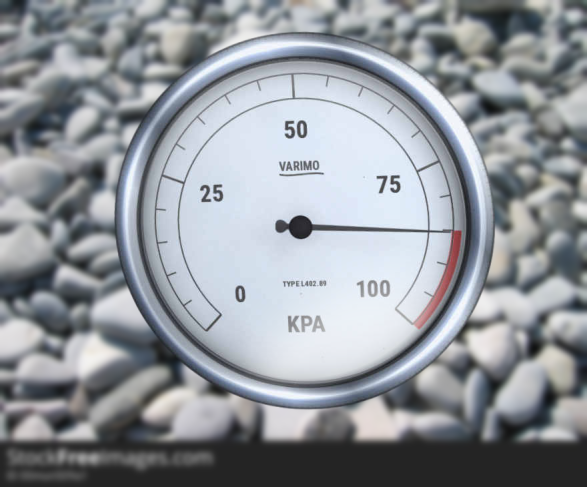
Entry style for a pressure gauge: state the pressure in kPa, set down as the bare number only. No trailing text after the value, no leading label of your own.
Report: 85
